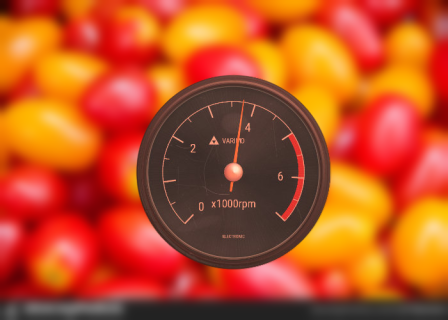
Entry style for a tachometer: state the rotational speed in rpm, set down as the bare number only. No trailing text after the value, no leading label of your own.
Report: 3750
